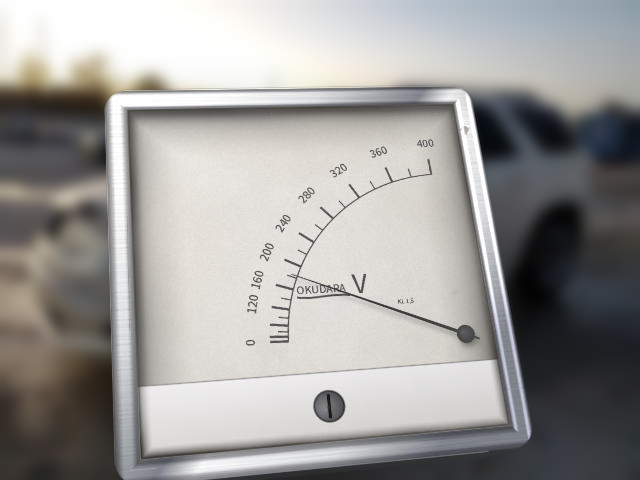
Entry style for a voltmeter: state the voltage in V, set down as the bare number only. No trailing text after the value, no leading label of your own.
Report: 180
